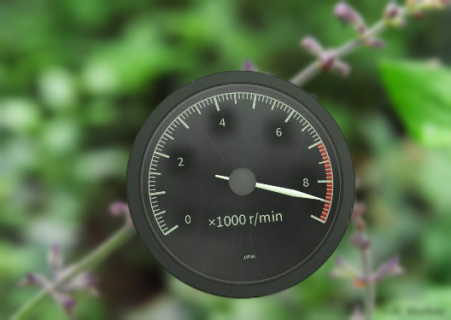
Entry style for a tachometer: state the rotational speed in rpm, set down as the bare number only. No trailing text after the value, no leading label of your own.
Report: 8500
